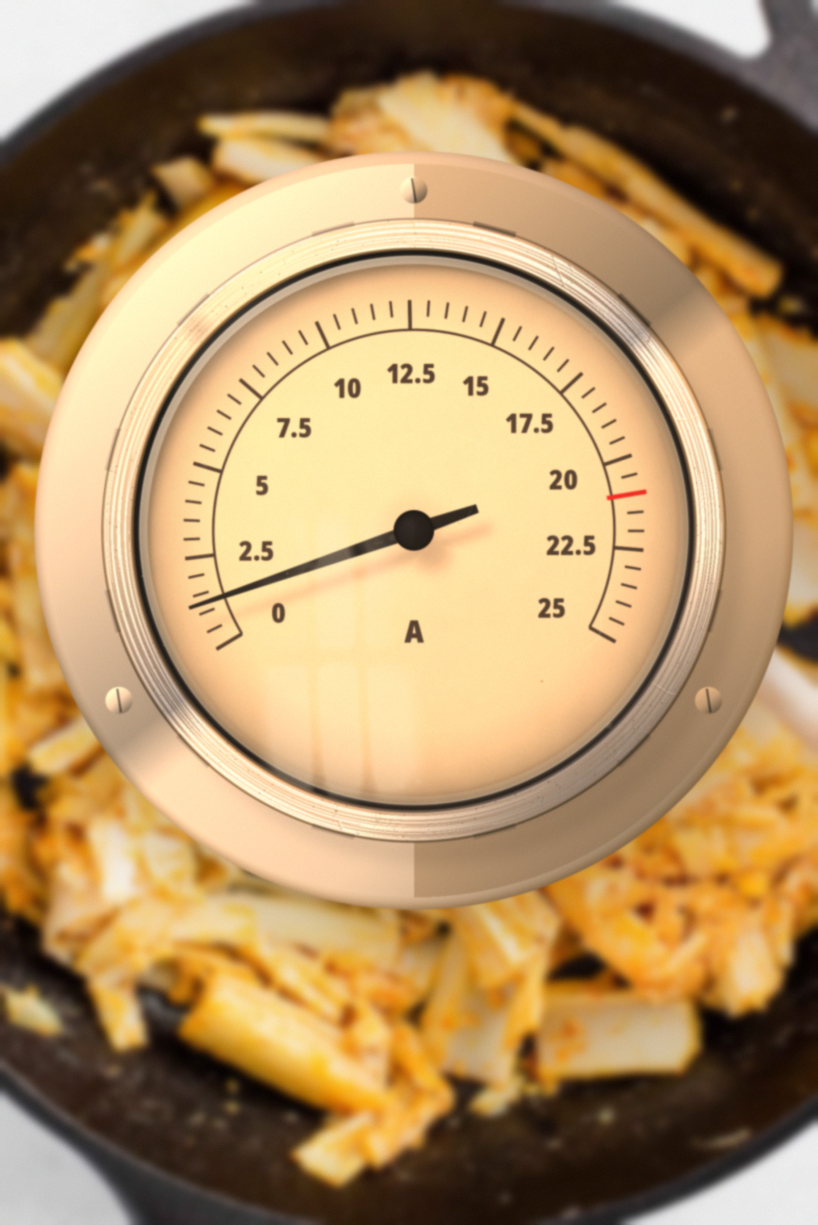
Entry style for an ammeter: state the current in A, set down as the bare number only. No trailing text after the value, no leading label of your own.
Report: 1.25
